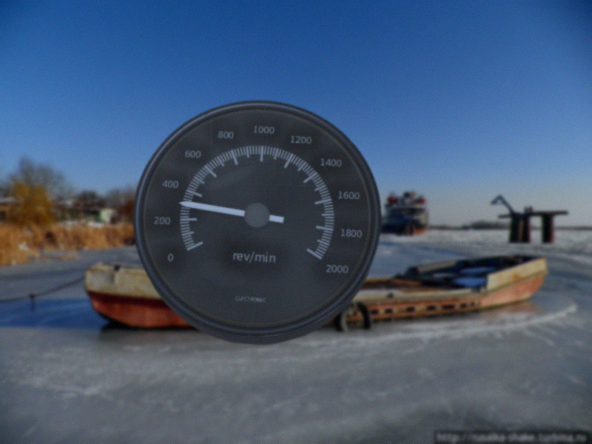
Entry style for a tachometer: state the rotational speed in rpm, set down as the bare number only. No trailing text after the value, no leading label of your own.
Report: 300
